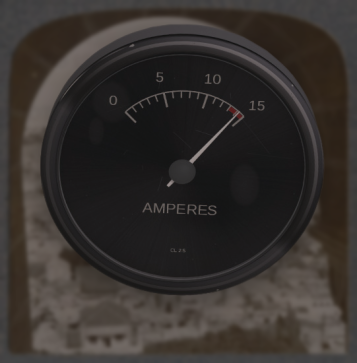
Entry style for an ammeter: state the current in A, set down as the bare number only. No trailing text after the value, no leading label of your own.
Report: 14
